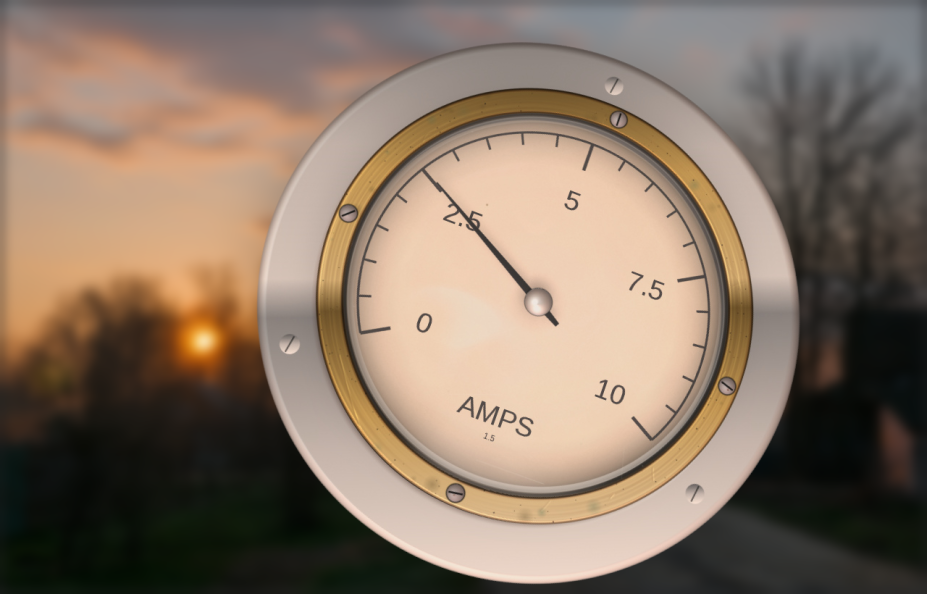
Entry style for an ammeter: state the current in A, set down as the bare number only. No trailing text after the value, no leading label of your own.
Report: 2.5
